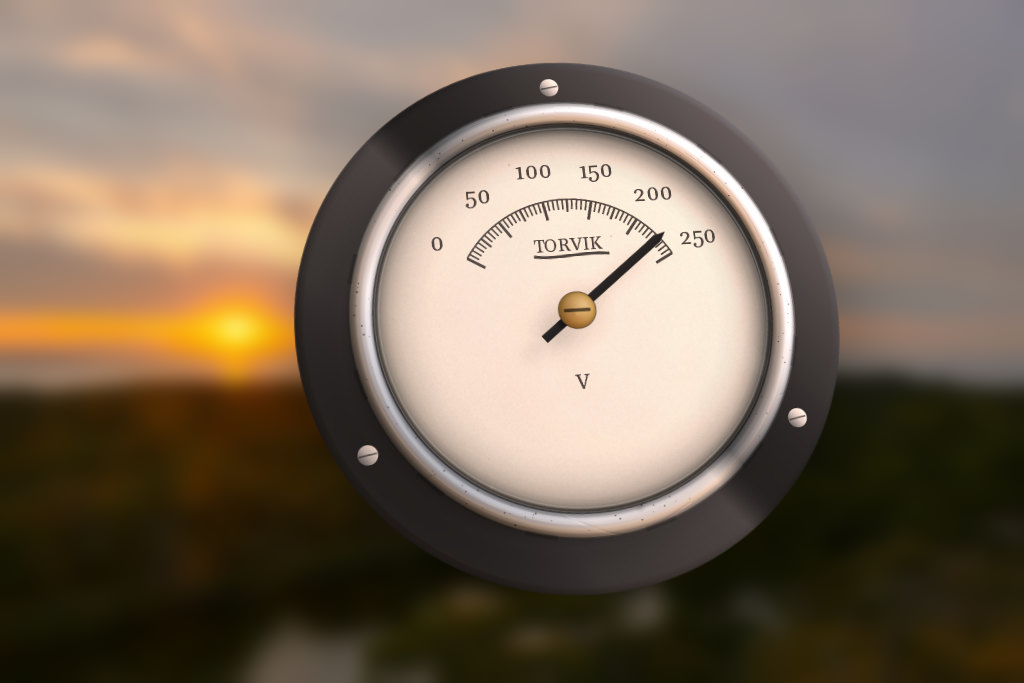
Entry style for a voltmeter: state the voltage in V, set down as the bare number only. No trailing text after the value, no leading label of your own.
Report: 230
